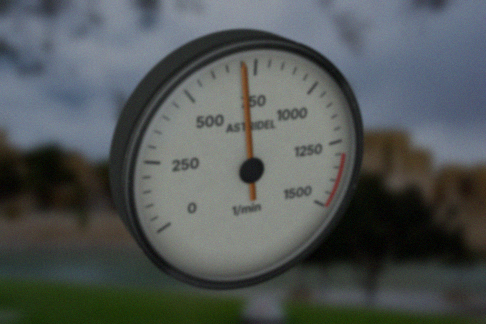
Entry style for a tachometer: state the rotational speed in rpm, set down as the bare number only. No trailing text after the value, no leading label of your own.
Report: 700
